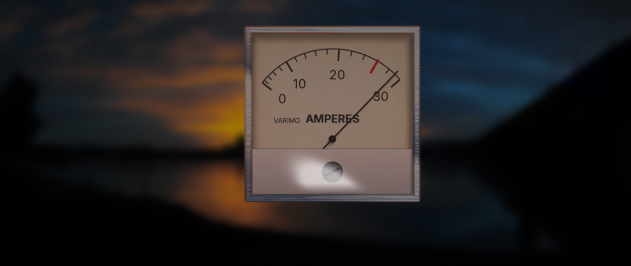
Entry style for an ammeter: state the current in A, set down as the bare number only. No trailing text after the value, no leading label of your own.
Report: 29
